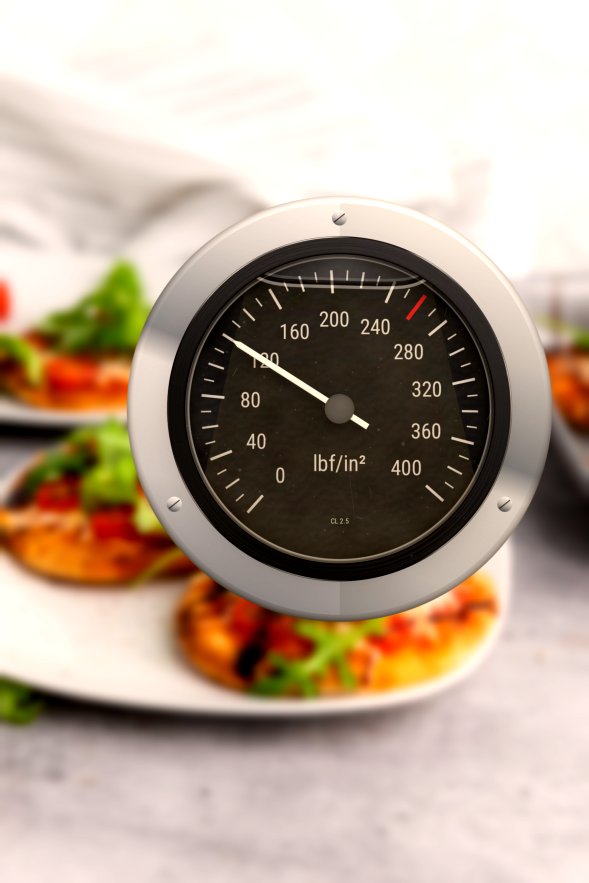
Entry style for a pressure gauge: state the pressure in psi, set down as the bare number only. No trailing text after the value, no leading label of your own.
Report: 120
